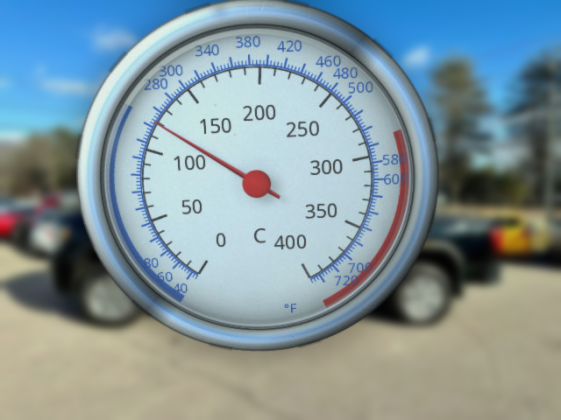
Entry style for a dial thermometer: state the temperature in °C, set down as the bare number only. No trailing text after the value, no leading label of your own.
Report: 120
